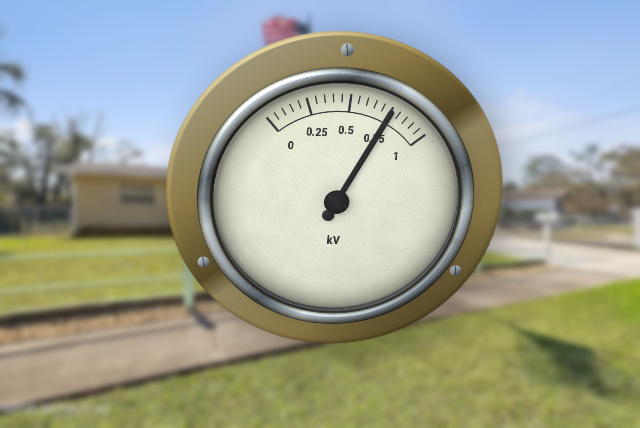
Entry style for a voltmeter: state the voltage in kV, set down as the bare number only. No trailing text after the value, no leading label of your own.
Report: 0.75
